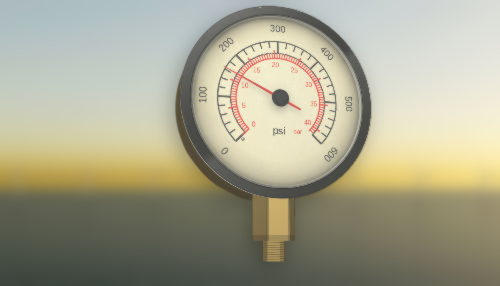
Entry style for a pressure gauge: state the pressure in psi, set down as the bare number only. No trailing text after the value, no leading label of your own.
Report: 160
